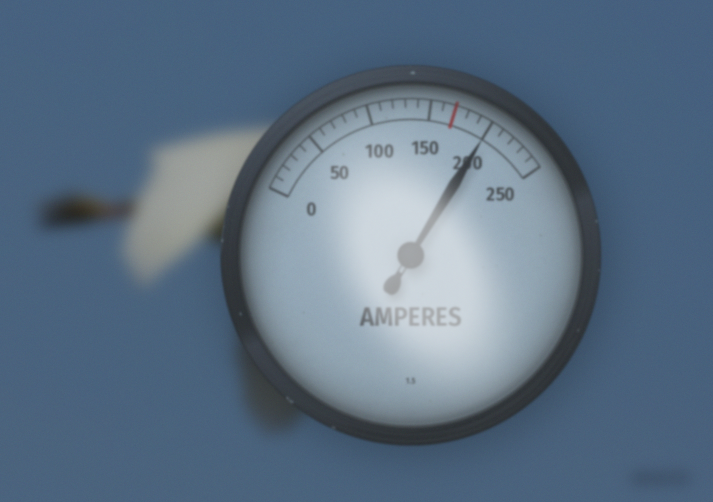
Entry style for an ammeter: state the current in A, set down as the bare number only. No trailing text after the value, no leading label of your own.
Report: 200
